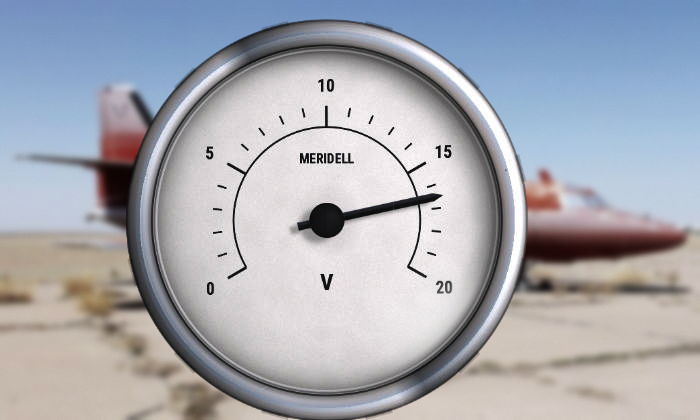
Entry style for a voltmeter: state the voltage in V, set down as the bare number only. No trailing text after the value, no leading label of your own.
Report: 16.5
